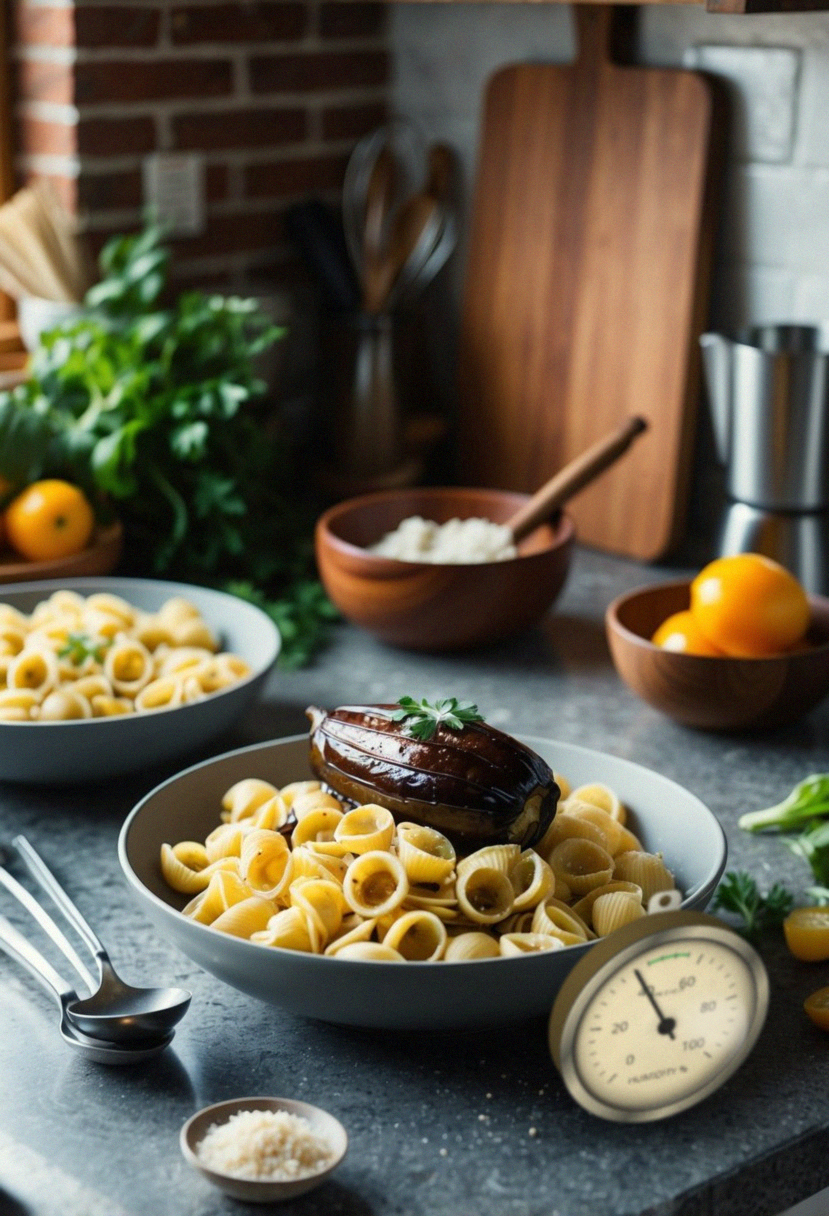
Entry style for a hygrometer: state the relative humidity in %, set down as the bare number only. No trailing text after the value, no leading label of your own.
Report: 40
